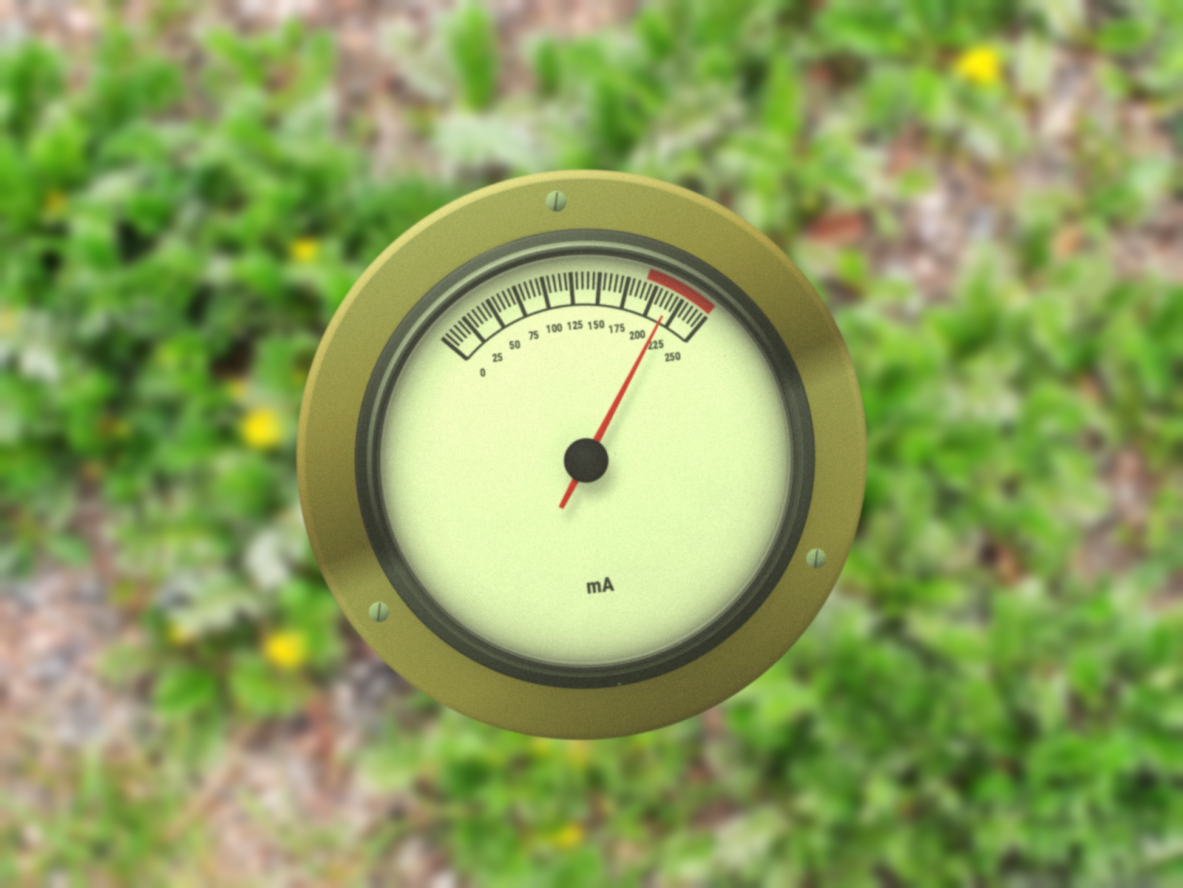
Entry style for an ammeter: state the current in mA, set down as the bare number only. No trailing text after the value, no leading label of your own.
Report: 215
